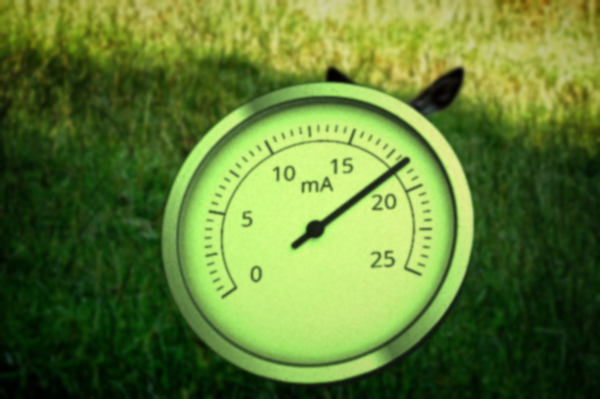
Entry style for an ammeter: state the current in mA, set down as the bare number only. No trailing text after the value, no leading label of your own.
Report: 18.5
